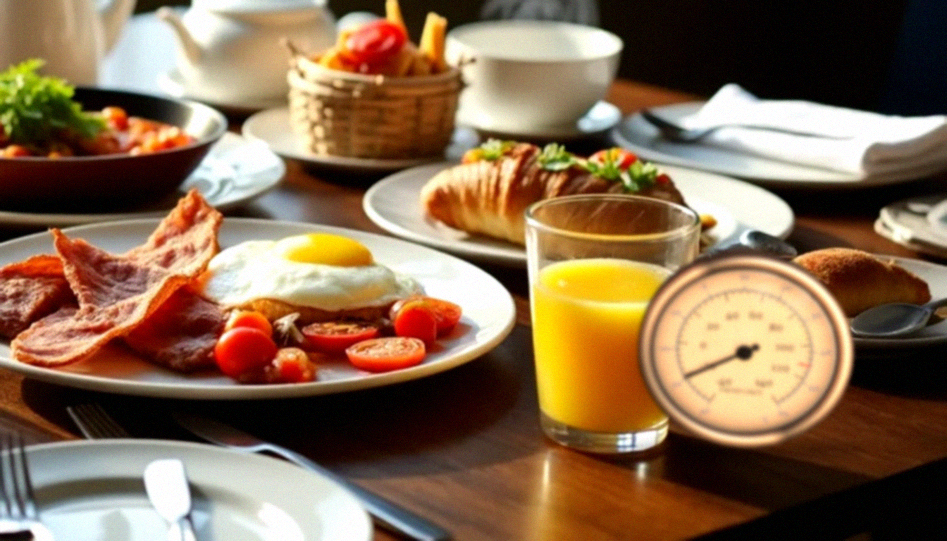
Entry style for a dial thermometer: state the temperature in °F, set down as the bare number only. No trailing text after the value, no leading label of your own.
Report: -20
